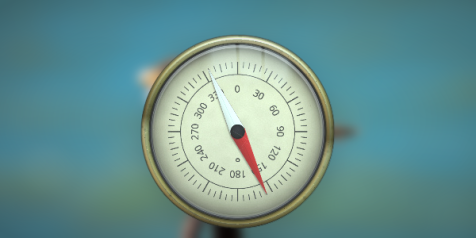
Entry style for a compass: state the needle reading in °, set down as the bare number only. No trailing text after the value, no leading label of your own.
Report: 155
